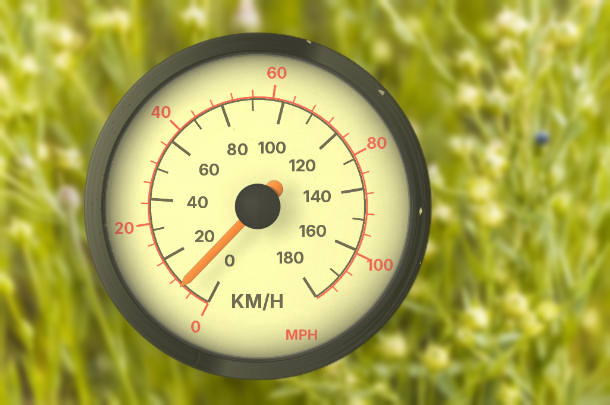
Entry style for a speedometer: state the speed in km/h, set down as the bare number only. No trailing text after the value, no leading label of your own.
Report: 10
